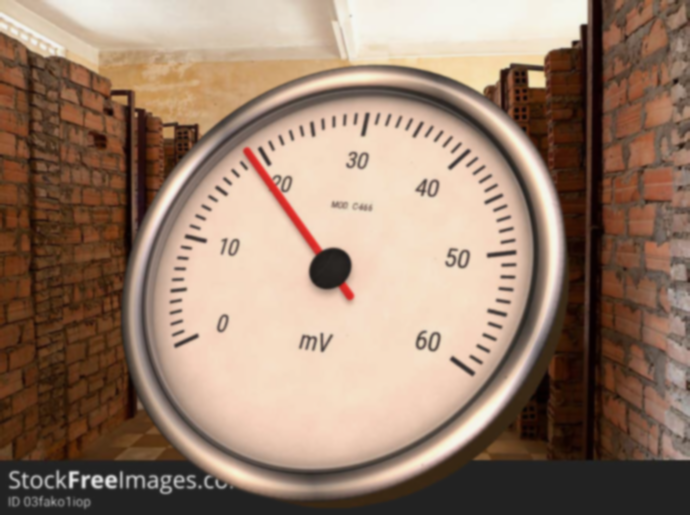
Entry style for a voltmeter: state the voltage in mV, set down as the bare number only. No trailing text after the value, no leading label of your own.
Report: 19
